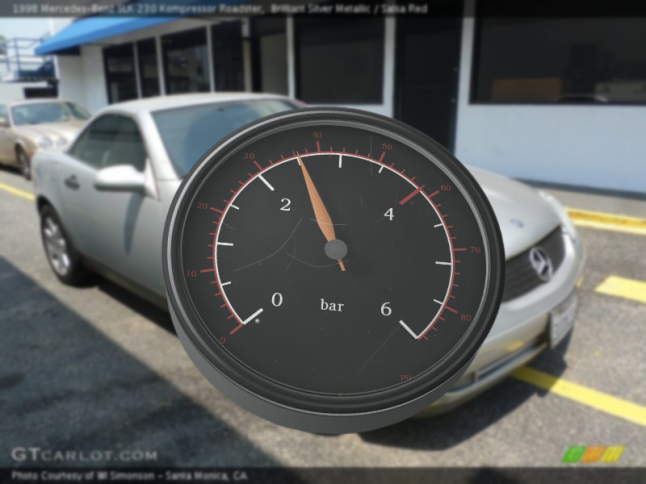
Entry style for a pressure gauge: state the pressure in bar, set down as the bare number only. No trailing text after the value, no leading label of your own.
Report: 2.5
